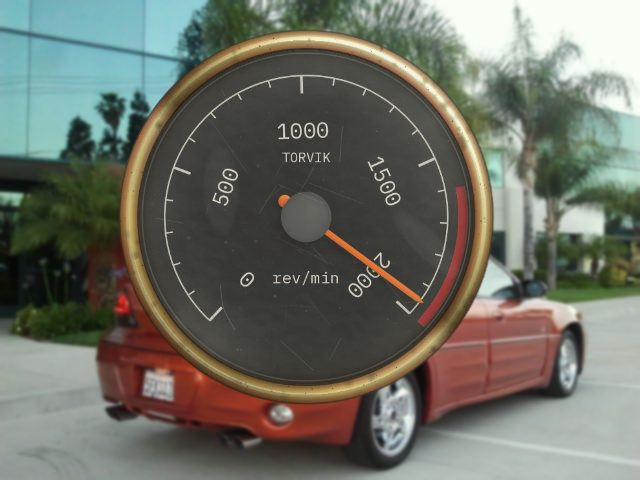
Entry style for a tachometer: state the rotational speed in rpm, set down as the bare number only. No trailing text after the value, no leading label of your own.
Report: 1950
